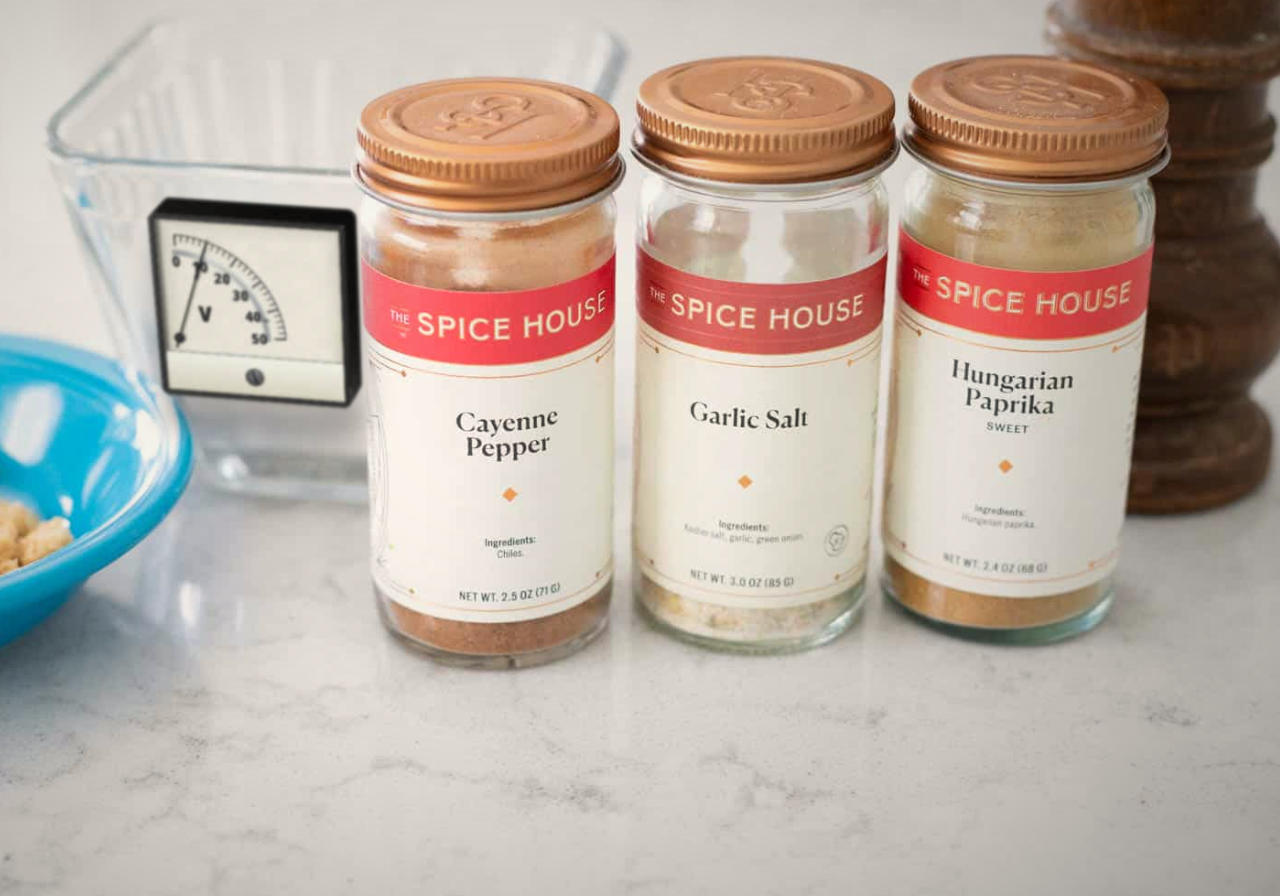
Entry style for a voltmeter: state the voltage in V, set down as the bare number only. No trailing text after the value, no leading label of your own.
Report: 10
